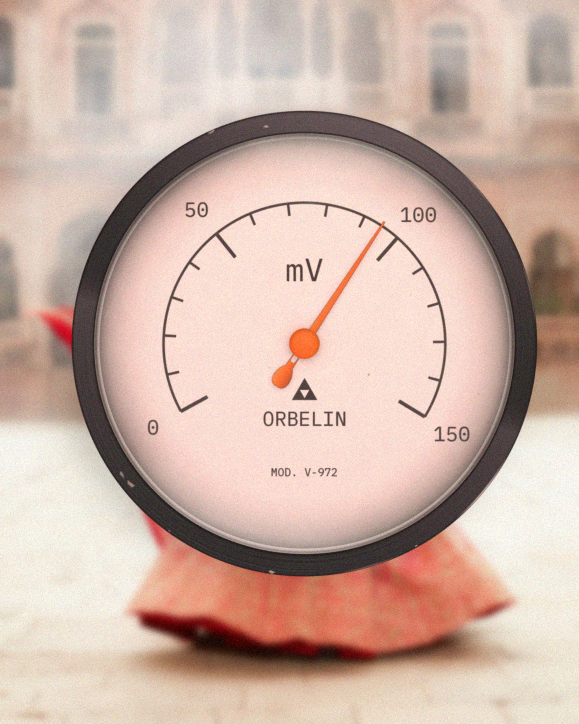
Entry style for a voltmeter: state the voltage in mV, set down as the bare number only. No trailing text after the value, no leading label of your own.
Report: 95
